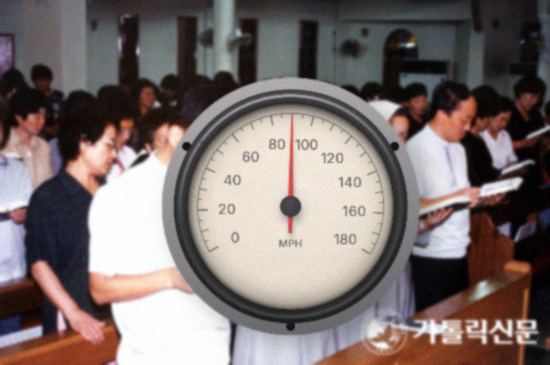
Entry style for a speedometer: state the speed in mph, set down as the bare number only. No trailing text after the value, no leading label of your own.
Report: 90
